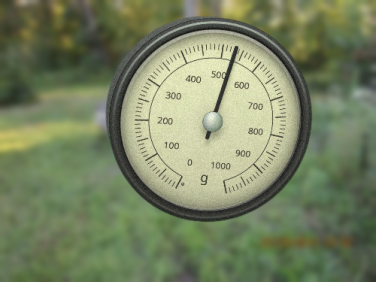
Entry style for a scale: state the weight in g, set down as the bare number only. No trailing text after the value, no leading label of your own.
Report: 530
